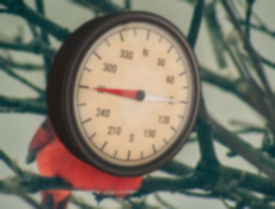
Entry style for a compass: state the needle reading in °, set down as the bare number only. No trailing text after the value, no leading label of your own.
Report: 270
